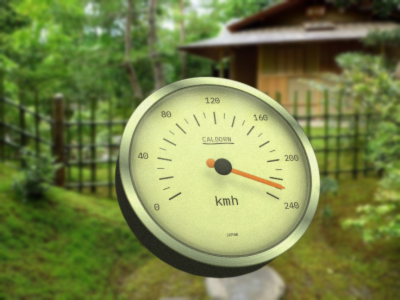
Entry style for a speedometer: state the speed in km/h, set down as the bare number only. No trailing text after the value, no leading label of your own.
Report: 230
